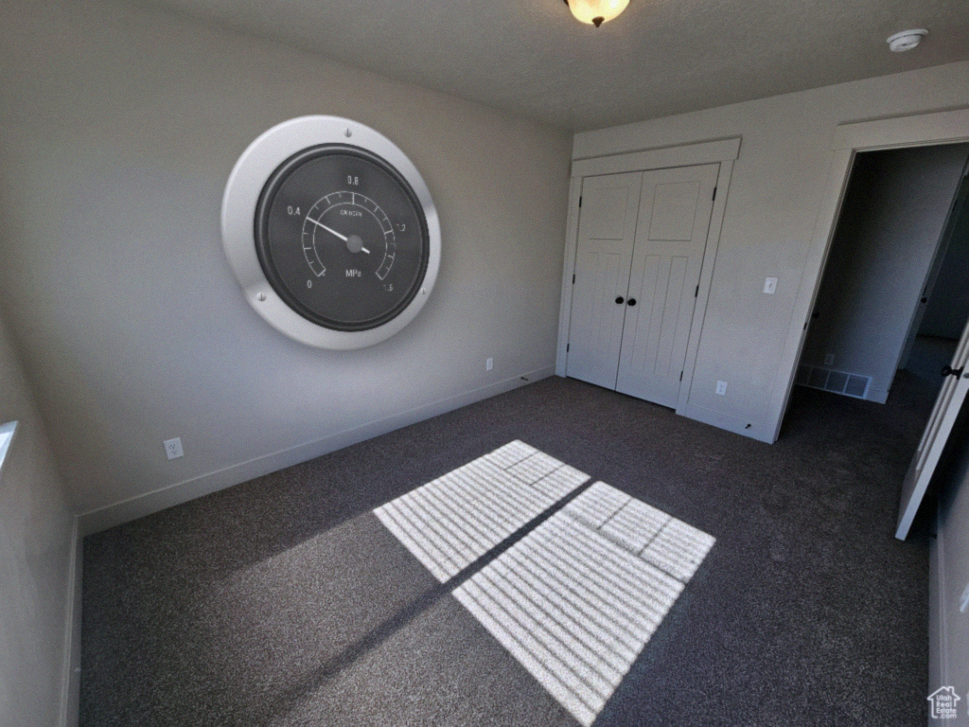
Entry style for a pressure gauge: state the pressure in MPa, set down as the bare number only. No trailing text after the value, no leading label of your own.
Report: 0.4
